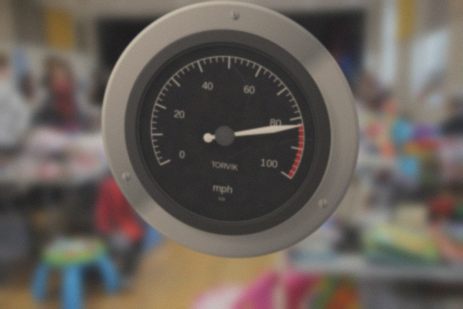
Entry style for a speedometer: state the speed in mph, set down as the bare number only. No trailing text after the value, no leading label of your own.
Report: 82
